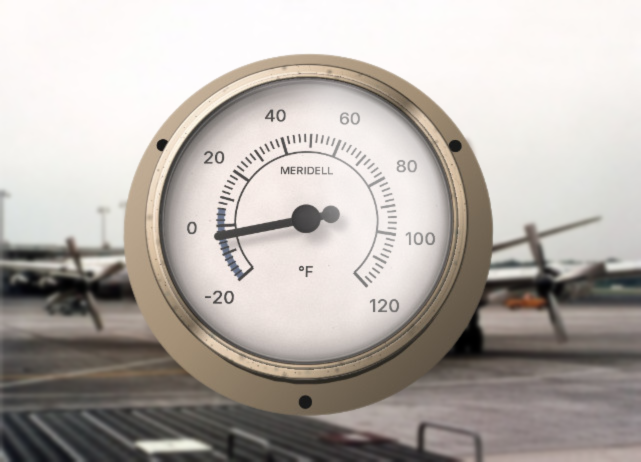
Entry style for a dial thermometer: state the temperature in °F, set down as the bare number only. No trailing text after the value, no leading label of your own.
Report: -4
